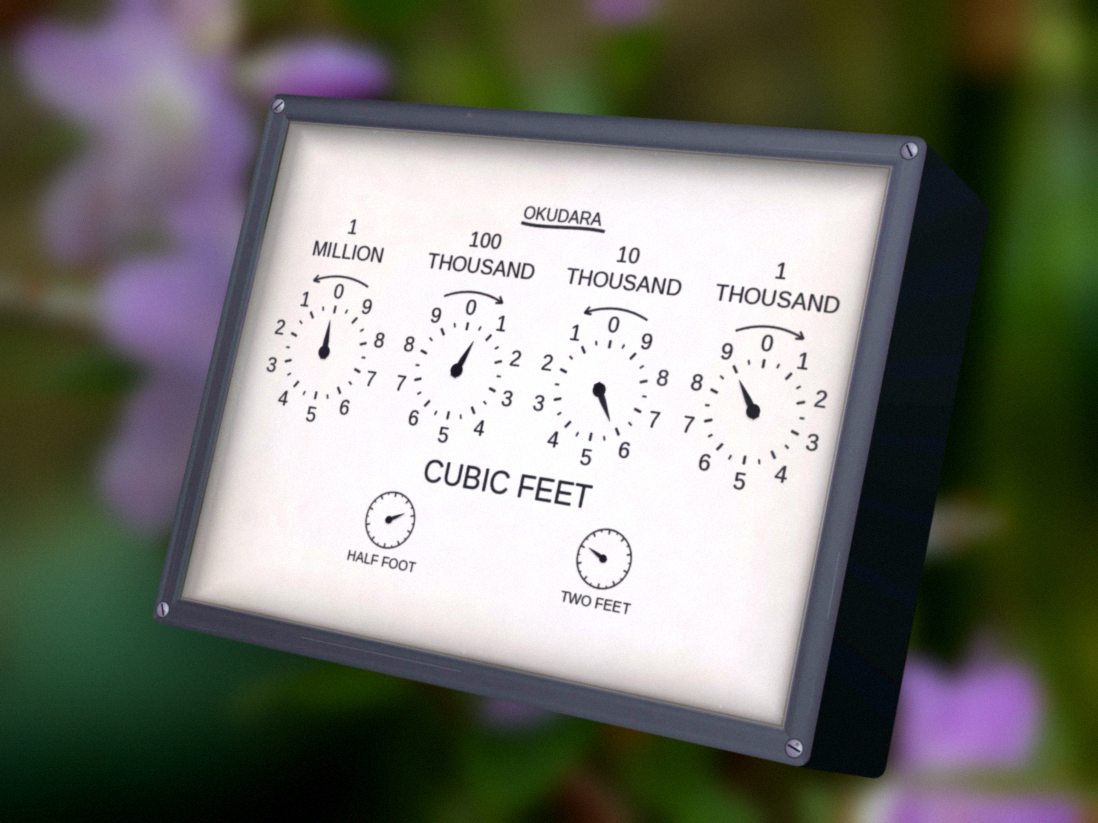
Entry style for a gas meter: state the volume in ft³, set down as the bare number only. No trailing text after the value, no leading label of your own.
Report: 5900
